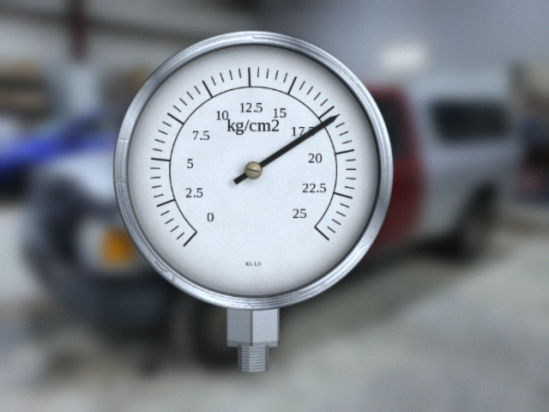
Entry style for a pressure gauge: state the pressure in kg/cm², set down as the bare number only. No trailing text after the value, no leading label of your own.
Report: 18
